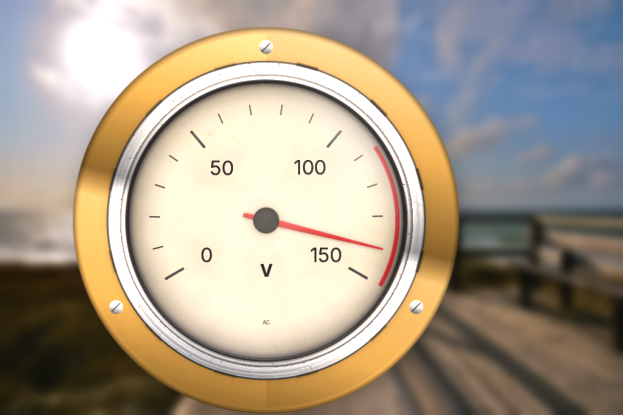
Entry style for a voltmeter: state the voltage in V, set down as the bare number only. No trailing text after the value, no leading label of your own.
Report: 140
